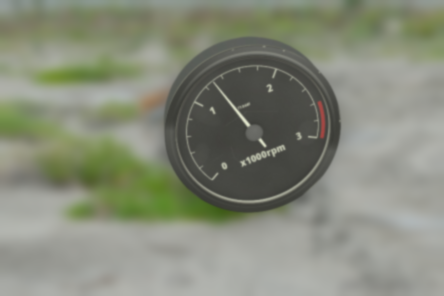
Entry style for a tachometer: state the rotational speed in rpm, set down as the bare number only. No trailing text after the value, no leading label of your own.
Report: 1300
